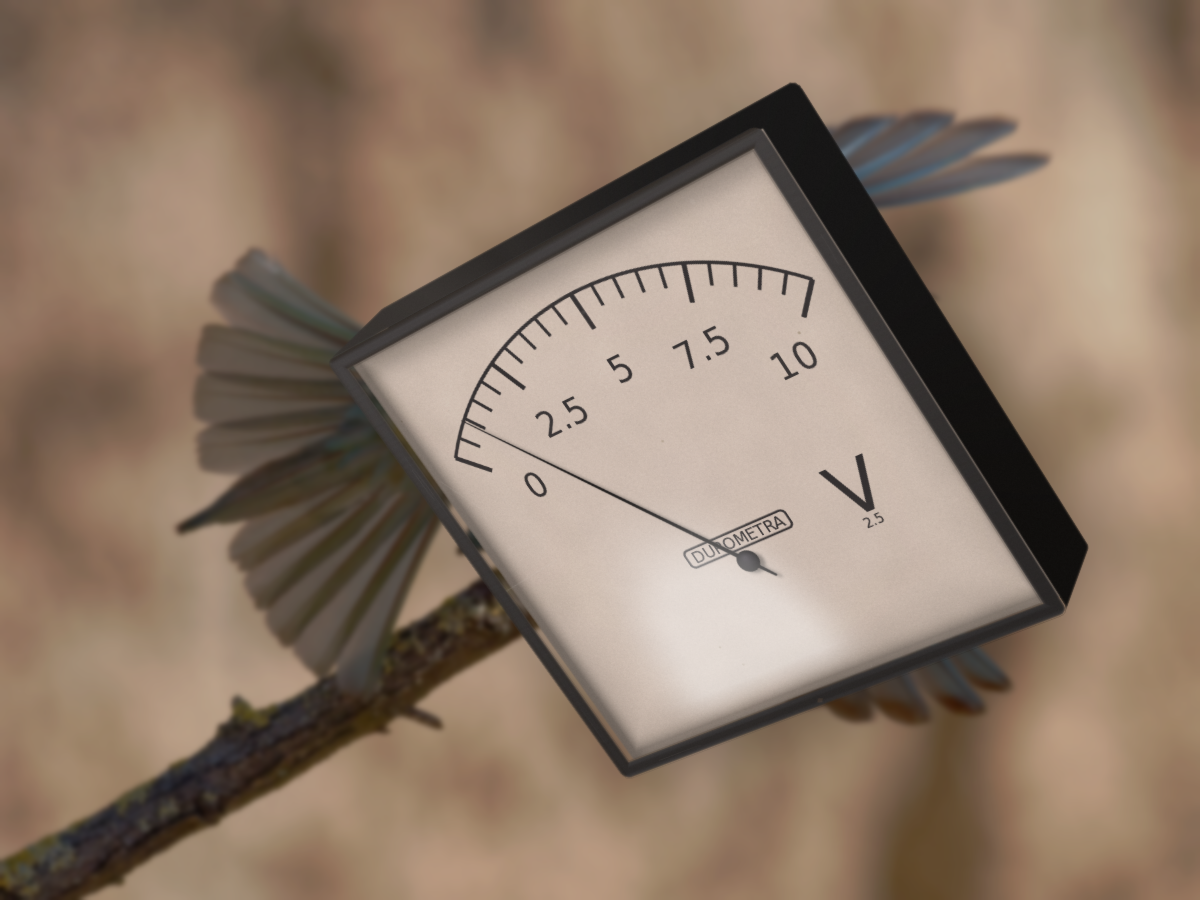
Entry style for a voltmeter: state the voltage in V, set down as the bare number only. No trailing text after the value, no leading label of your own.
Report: 1
